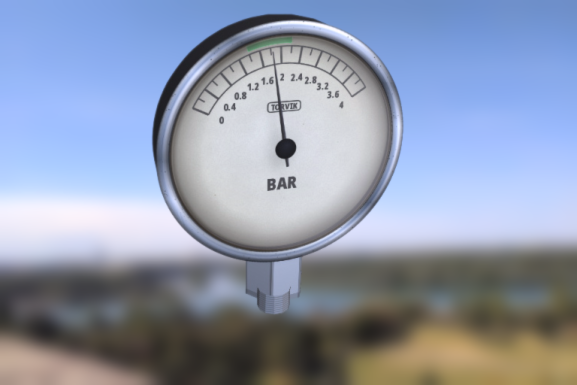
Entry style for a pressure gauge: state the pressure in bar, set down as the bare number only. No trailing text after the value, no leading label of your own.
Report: 1.8
